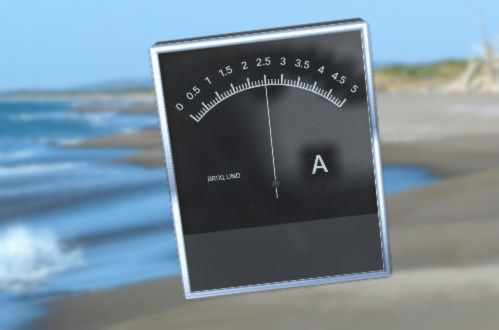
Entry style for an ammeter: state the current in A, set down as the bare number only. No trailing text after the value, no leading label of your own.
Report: 2.5
